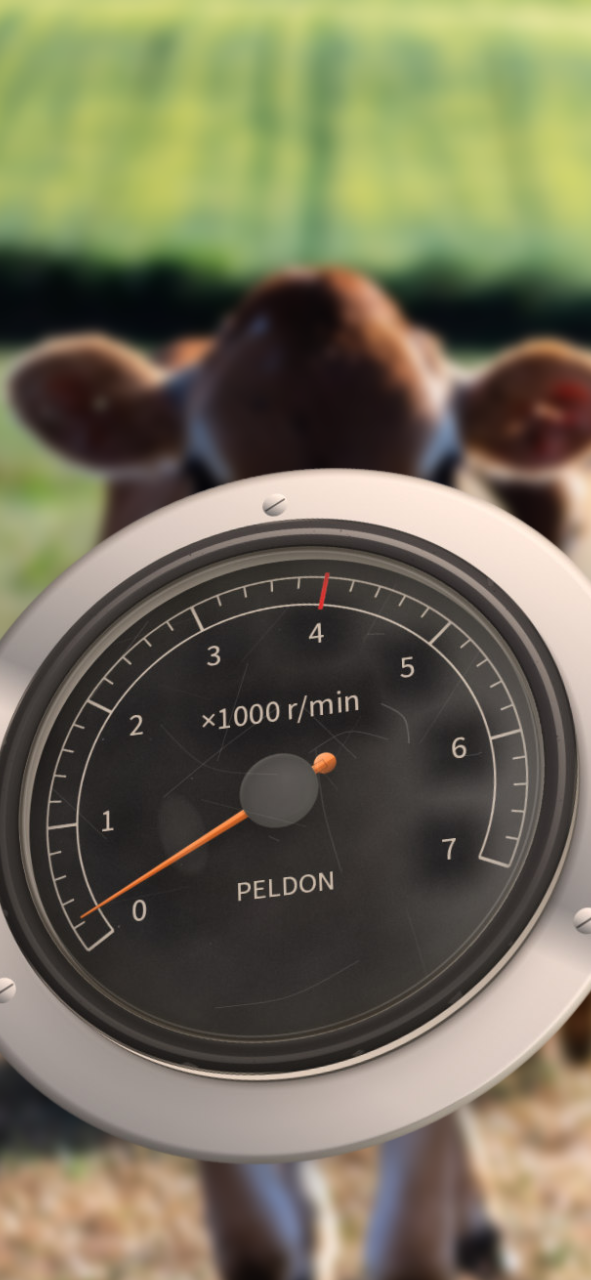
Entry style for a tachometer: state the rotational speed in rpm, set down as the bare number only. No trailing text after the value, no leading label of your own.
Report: 200
